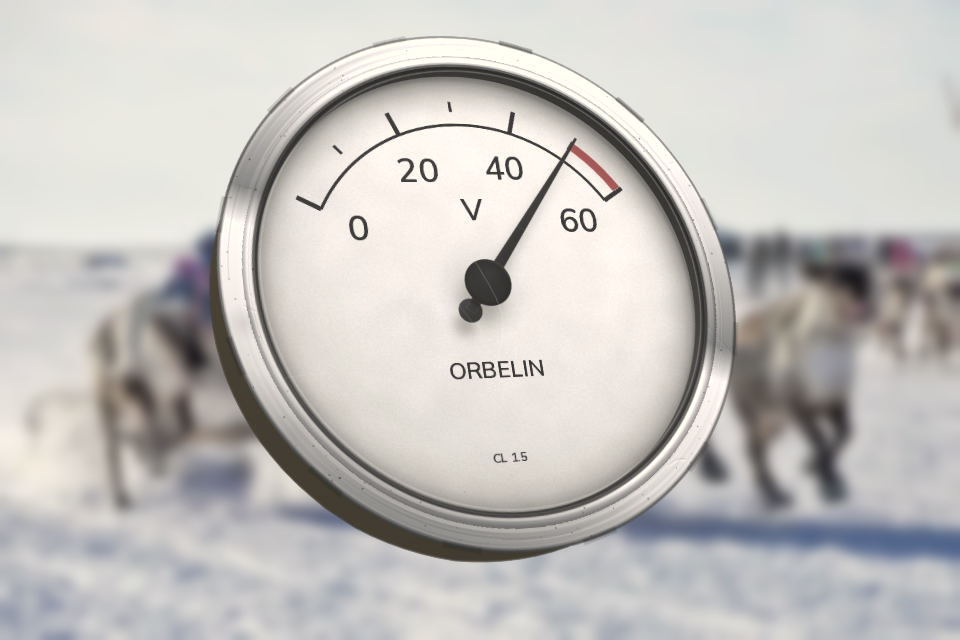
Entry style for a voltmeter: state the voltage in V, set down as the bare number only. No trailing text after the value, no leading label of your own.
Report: 50
